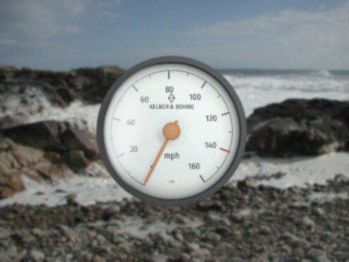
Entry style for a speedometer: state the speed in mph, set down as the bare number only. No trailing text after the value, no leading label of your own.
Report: 0
